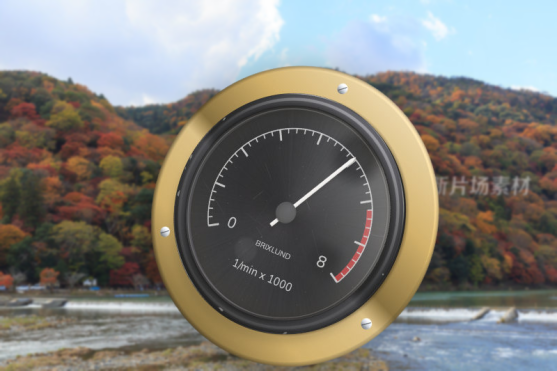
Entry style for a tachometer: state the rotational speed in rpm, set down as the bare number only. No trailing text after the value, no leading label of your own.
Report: 5000
